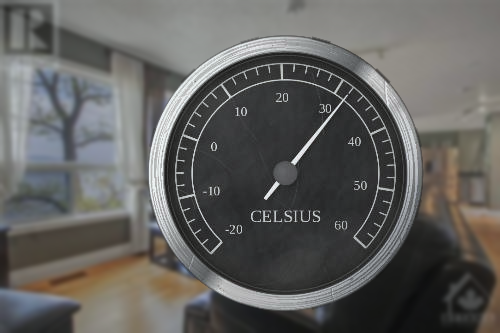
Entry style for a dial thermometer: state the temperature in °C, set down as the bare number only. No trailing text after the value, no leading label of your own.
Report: 32
